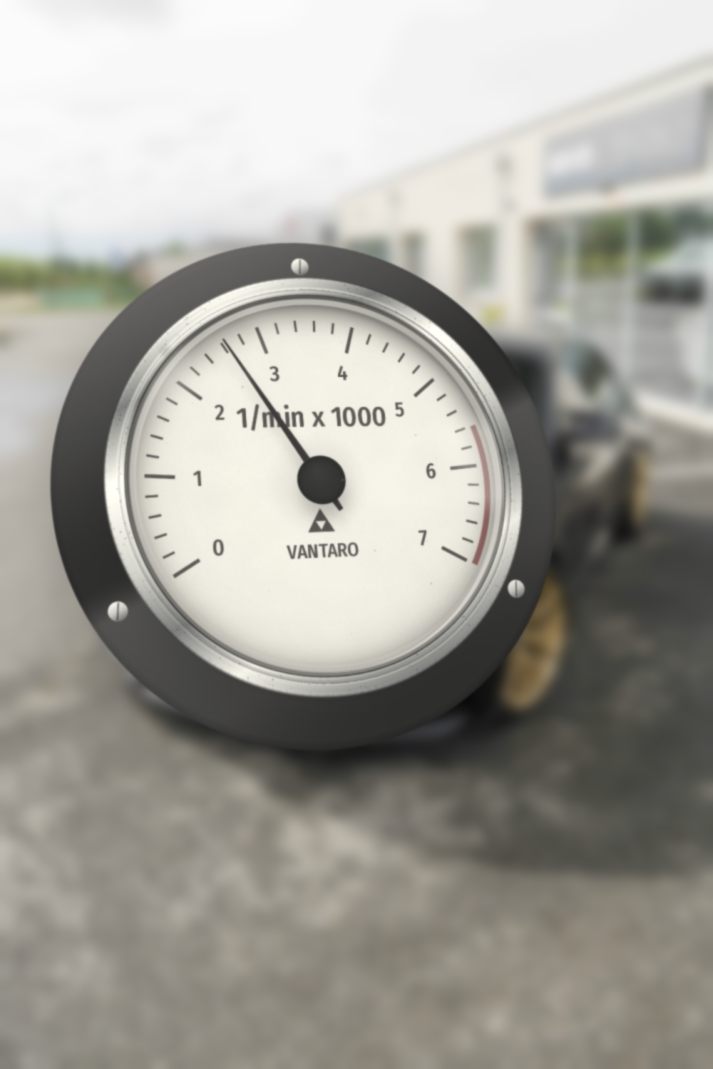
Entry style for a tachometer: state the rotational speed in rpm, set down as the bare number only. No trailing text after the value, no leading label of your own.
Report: 2600
